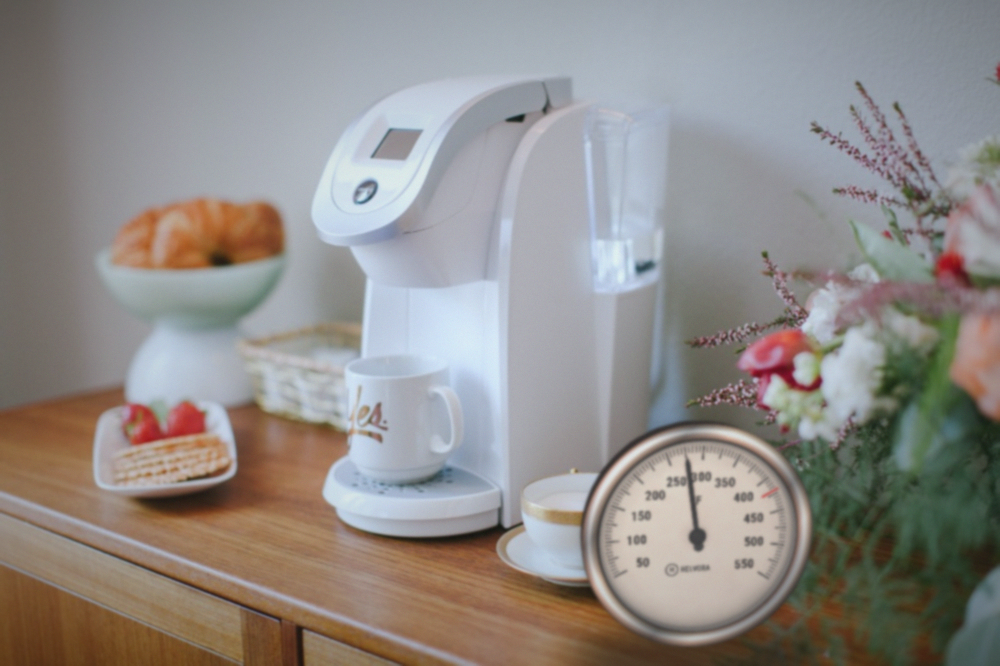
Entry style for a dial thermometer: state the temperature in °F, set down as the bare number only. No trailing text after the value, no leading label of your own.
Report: 275
